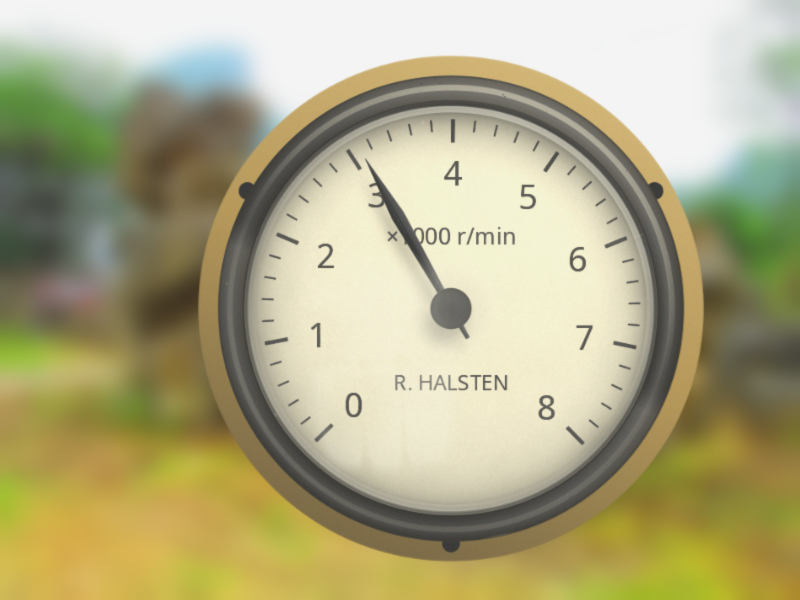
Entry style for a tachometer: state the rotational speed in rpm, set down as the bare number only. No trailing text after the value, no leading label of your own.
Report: 3100
